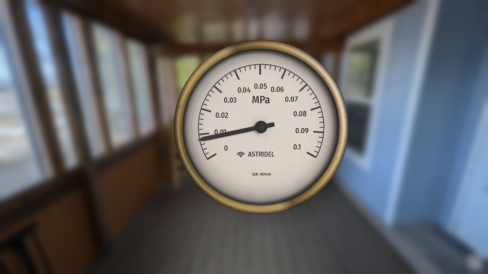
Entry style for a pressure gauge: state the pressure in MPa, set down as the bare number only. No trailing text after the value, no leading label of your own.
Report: 0.008
